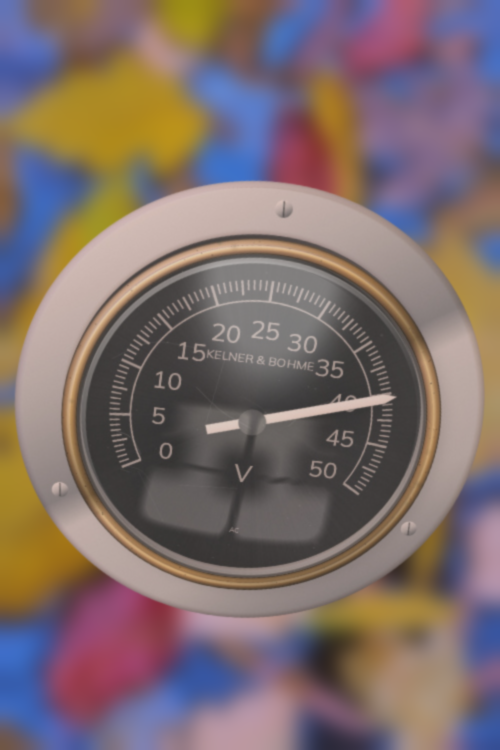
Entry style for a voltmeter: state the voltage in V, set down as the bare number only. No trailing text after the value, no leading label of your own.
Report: 40
